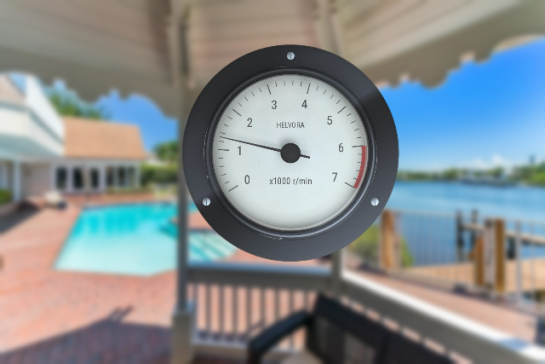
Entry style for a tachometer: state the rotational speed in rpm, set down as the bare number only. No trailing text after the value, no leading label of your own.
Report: 1300
